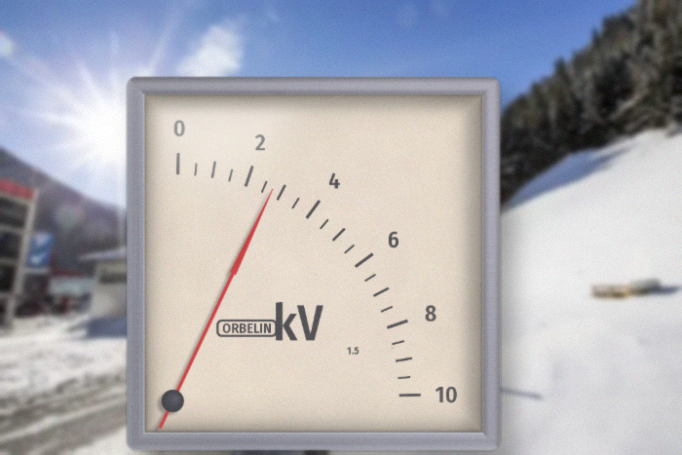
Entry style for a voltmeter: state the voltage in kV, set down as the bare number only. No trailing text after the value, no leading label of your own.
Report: 2.75
